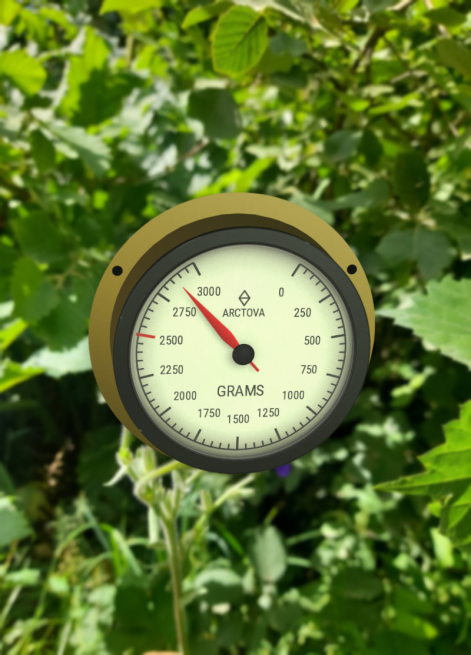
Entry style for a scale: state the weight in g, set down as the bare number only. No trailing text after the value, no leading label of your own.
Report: 2875
